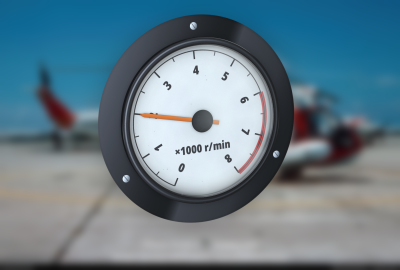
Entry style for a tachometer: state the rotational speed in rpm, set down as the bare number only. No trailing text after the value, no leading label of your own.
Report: 2000
